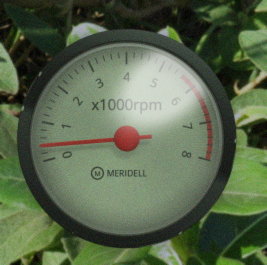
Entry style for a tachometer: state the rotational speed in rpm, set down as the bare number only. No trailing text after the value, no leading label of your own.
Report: 400
